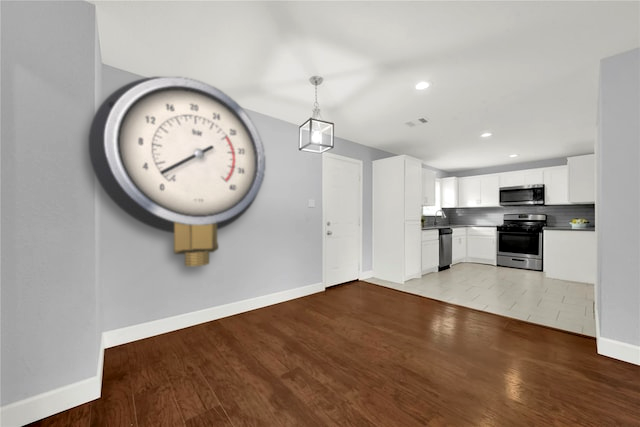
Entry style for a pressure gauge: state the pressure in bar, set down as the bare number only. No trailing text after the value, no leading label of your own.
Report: 2
